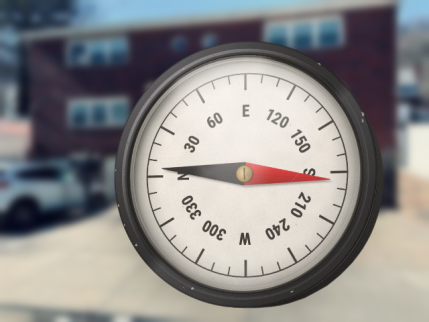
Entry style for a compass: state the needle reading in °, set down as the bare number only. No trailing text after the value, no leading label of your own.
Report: 185
